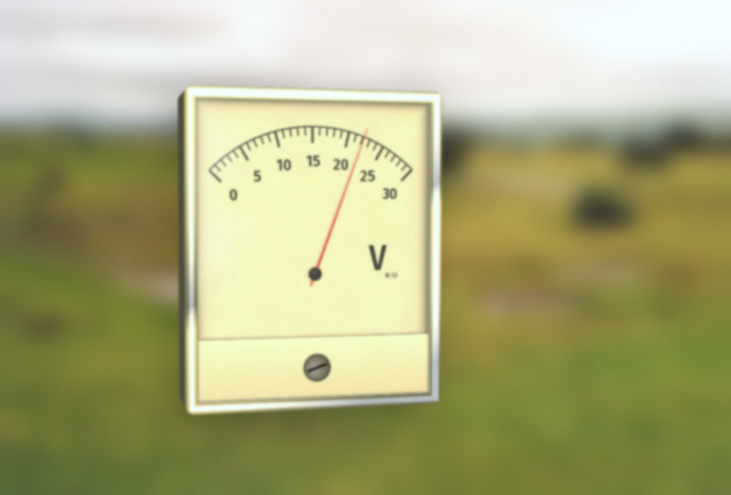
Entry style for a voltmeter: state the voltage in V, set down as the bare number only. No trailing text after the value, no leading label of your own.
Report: 22
